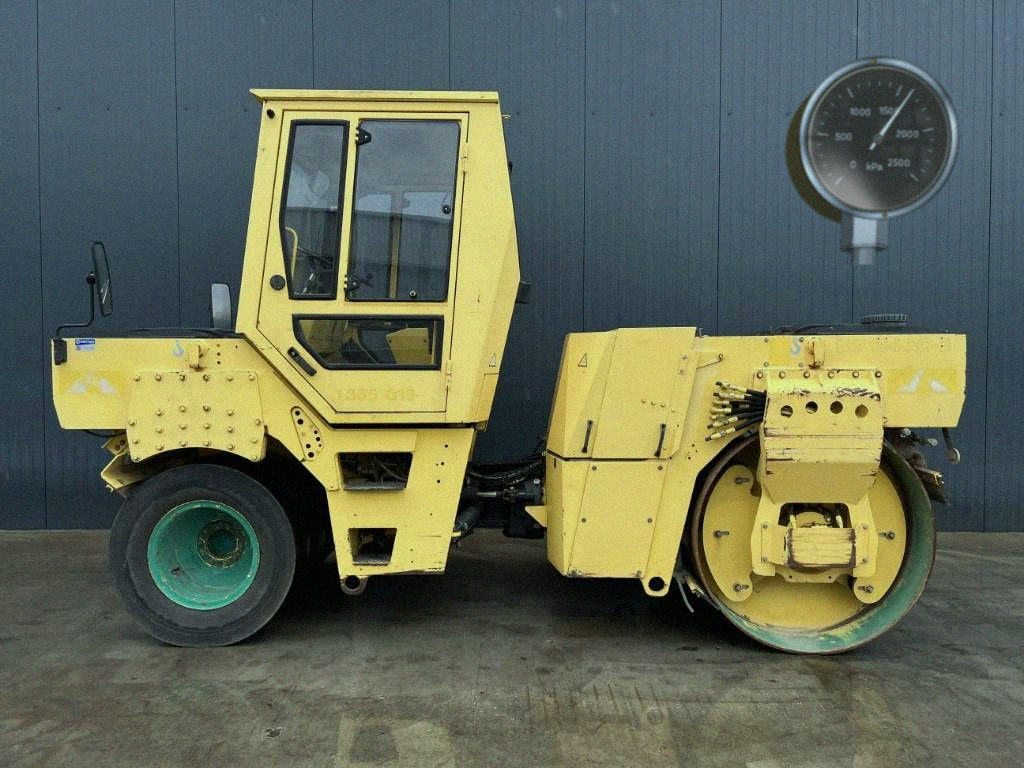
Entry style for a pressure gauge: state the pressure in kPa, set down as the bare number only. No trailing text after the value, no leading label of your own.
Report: 1600
